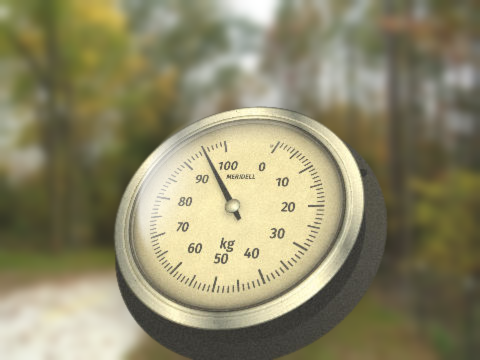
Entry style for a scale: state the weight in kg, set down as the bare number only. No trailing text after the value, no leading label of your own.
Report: 95
